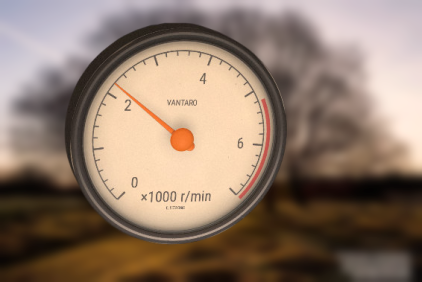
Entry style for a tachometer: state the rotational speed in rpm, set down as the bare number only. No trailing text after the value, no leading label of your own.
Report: 2200
